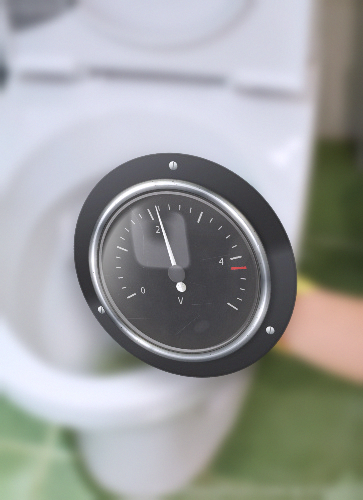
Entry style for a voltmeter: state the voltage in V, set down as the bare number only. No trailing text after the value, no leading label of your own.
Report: 2.2
